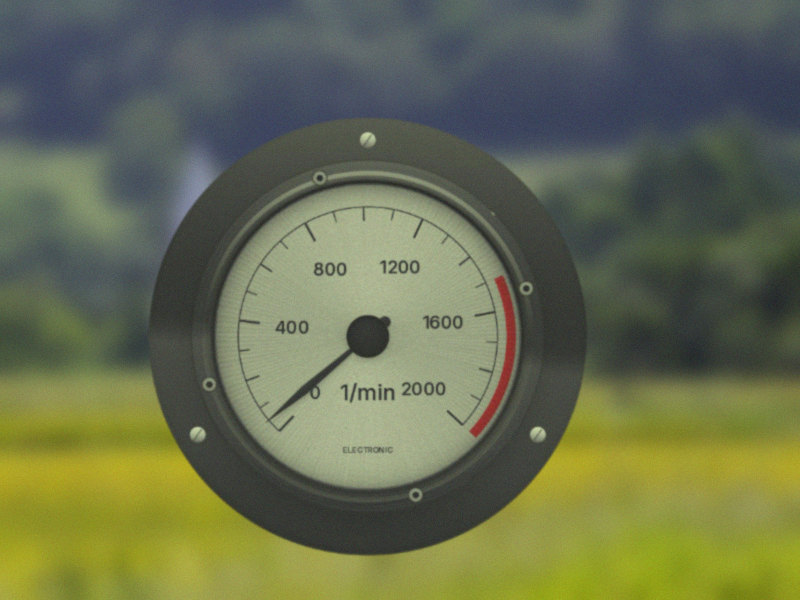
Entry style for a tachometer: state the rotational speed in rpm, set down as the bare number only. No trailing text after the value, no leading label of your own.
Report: 50
